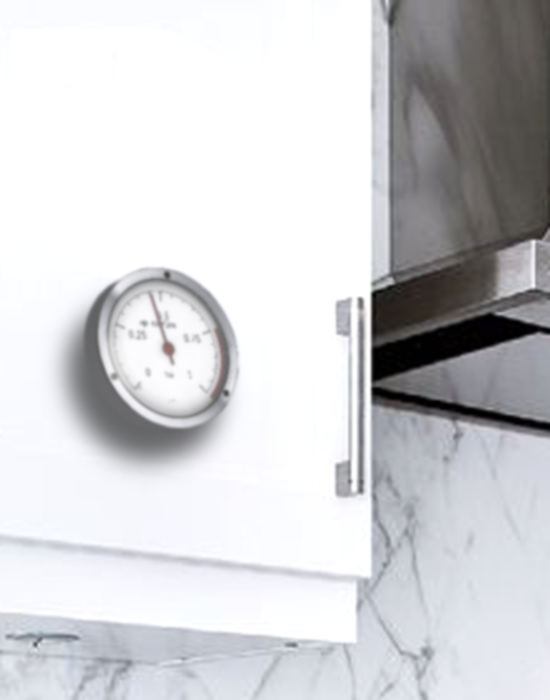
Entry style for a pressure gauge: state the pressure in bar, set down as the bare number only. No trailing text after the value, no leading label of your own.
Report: 0.45
